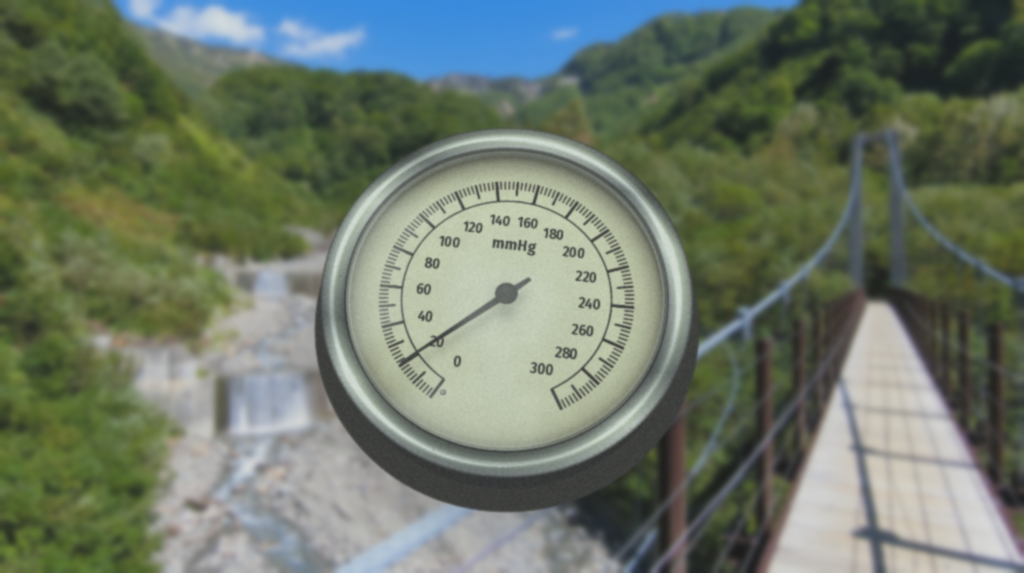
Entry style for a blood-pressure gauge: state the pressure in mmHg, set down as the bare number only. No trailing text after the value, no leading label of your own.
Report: 20
